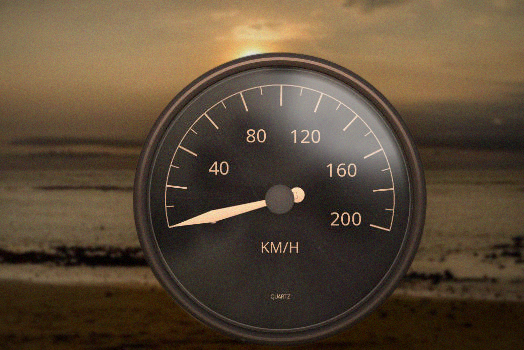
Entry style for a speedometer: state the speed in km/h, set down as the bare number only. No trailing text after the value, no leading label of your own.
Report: 0
